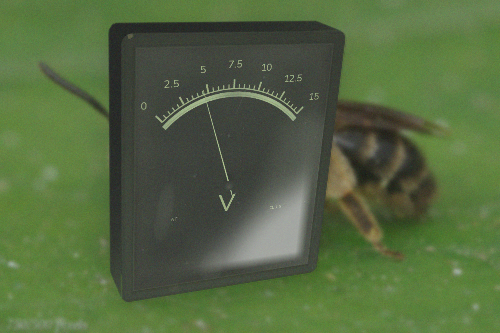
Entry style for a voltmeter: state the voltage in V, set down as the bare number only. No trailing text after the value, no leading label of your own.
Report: 4.5
